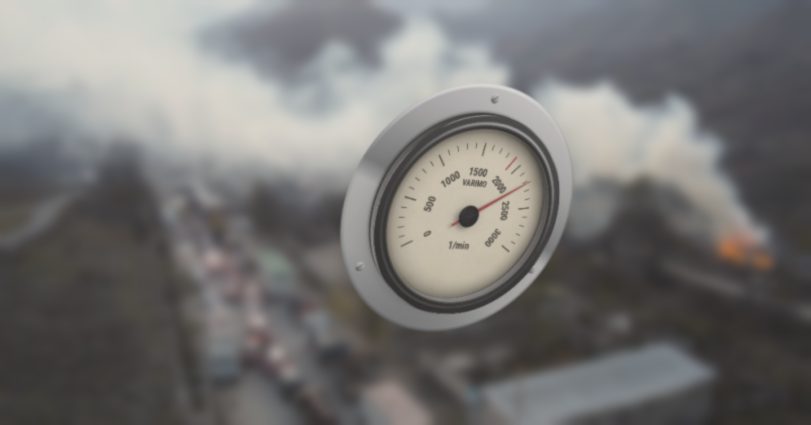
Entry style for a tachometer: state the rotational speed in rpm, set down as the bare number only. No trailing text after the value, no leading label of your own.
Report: 2200
